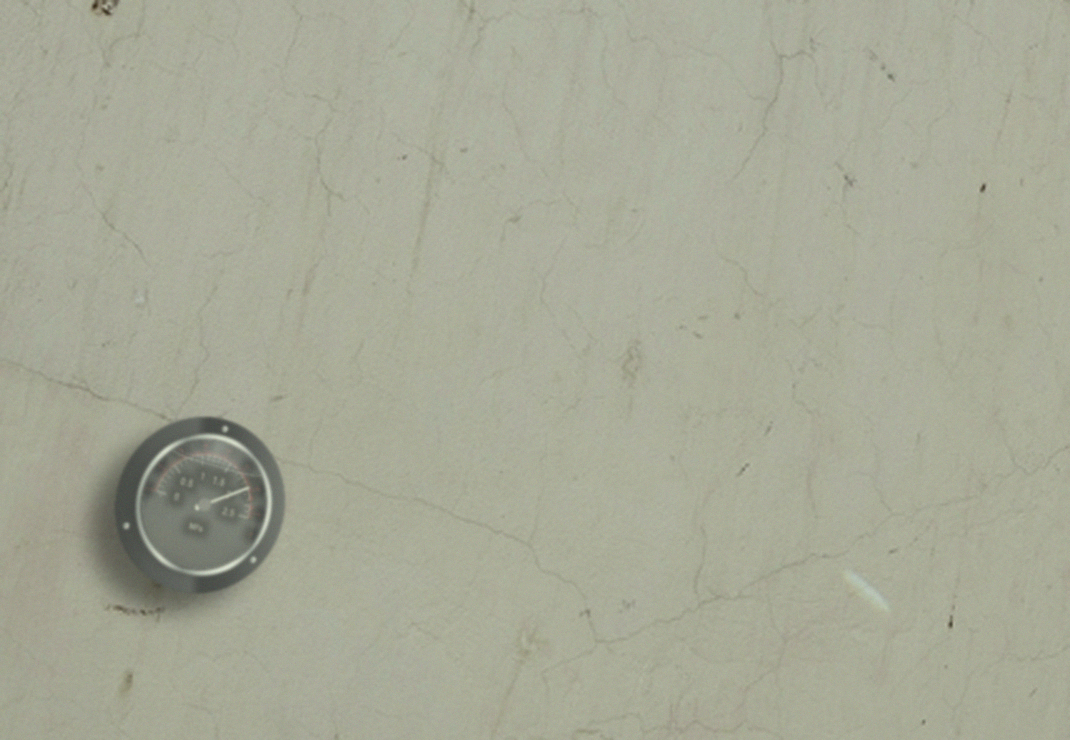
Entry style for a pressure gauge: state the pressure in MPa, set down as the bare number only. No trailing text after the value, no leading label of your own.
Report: 2
